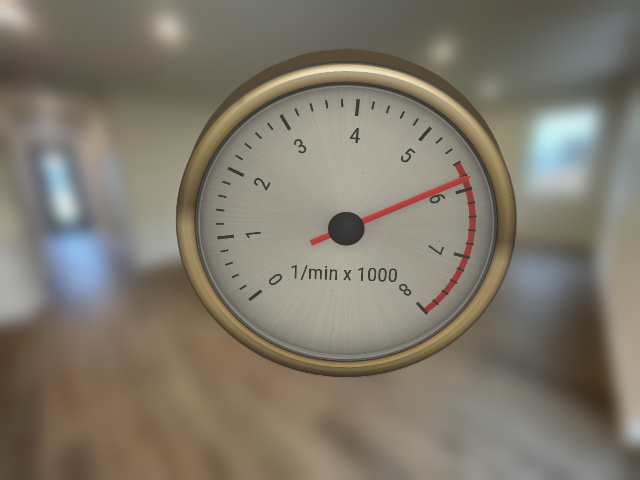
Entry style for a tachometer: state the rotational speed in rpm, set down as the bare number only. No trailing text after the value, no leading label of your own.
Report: 5800
